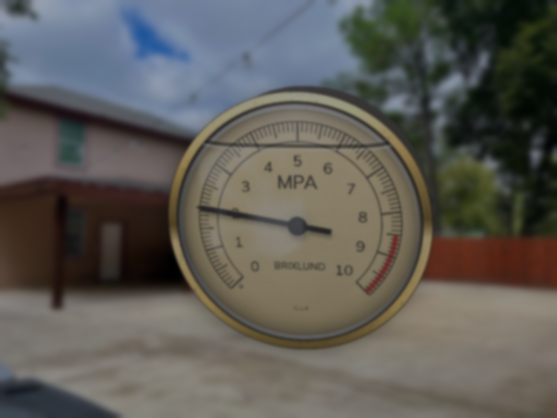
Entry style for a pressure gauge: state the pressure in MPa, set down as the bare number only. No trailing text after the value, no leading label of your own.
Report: 2
